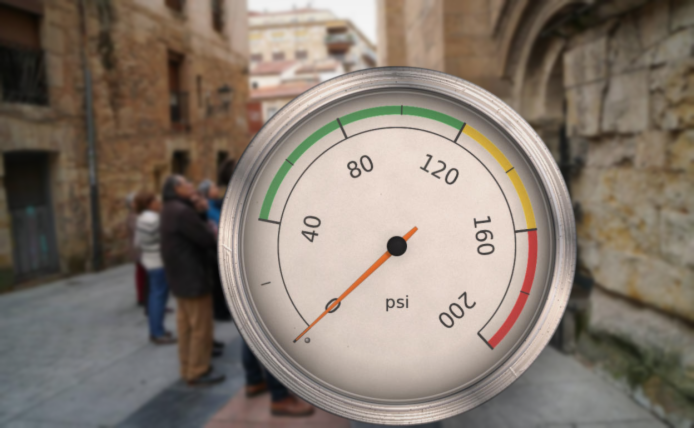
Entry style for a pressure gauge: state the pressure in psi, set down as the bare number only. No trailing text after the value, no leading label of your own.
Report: 0
